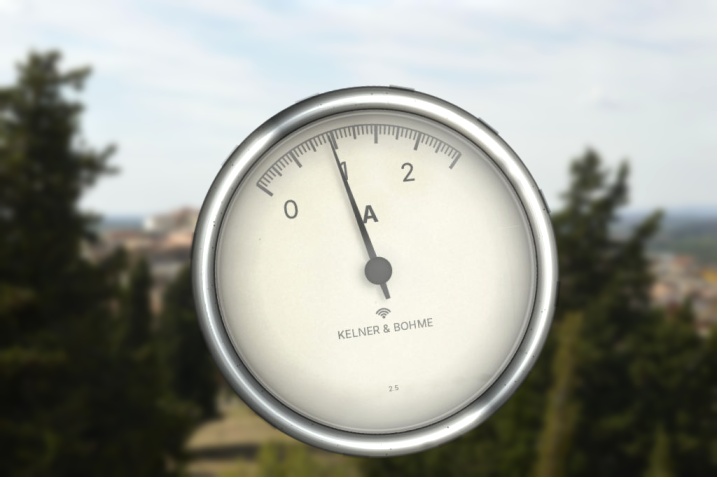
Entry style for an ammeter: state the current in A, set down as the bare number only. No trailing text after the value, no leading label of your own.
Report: 0.95
